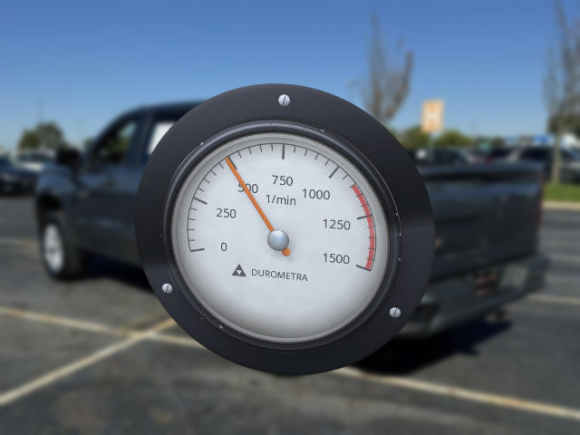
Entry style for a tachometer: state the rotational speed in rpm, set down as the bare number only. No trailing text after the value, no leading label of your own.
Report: 500
